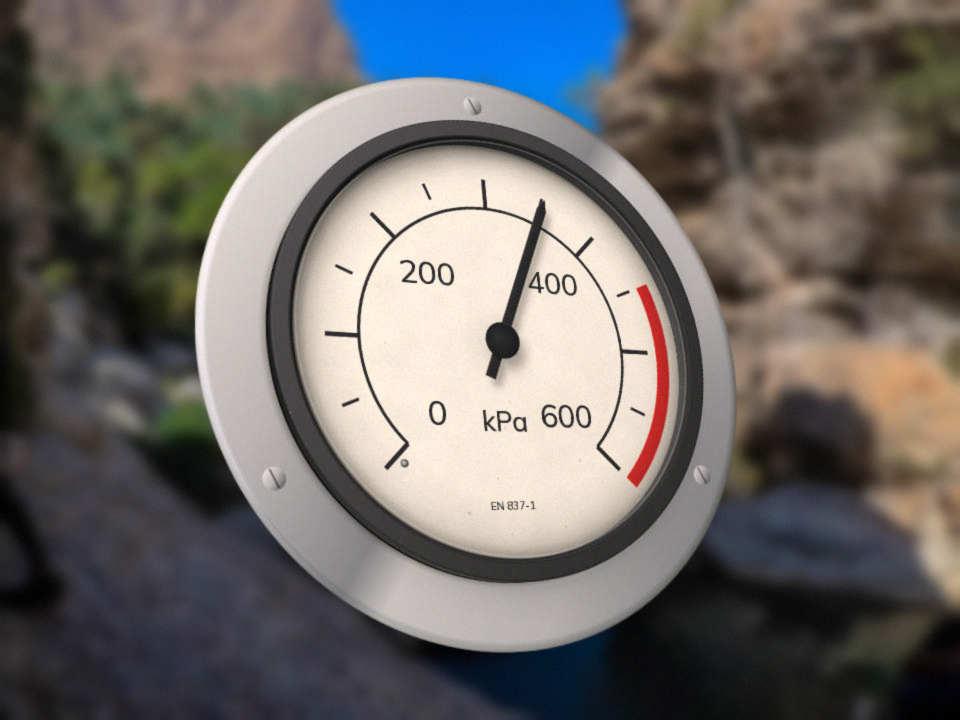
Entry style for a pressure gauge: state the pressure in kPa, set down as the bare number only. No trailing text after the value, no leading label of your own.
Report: 350
